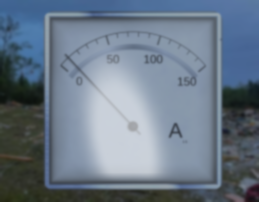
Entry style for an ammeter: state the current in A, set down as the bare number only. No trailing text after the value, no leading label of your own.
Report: 10
